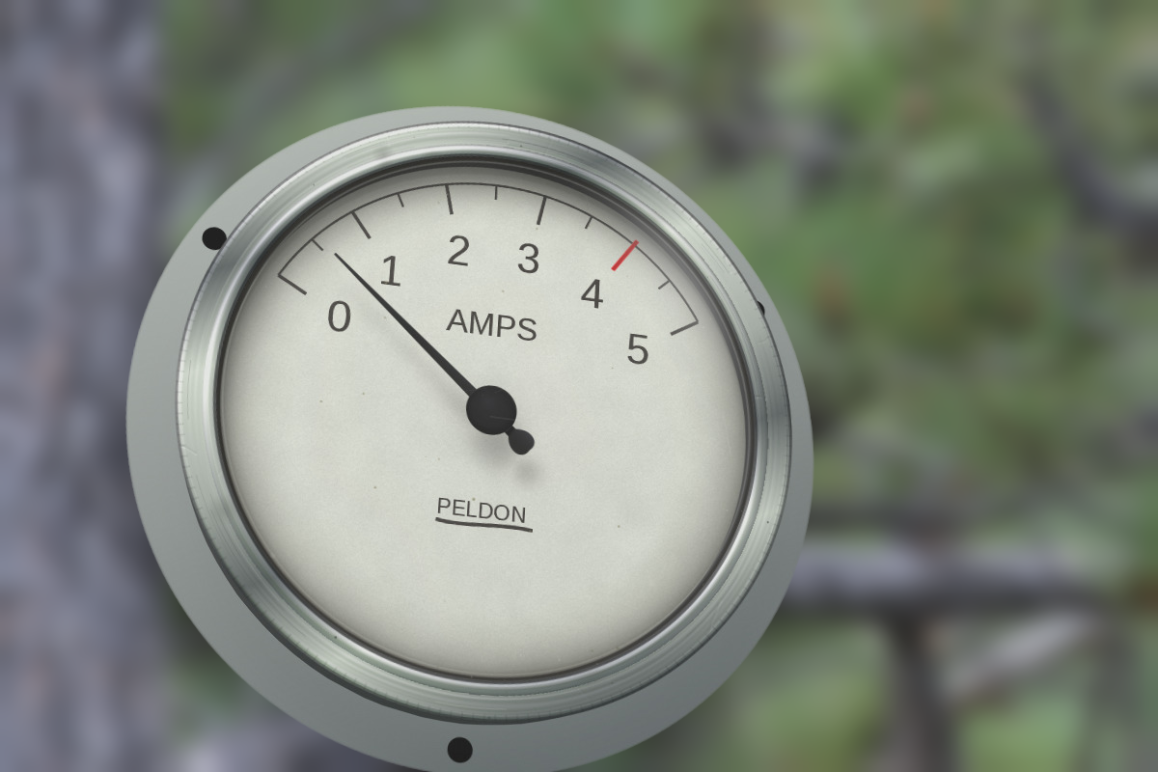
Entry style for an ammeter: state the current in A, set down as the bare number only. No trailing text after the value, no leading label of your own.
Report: 0.5
